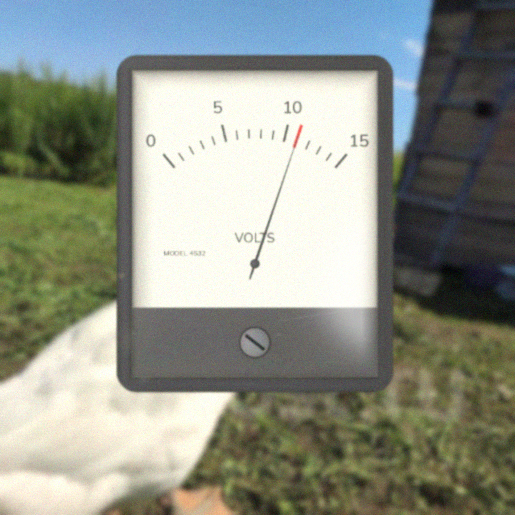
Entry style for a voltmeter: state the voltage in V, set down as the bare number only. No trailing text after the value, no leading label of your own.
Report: 11
